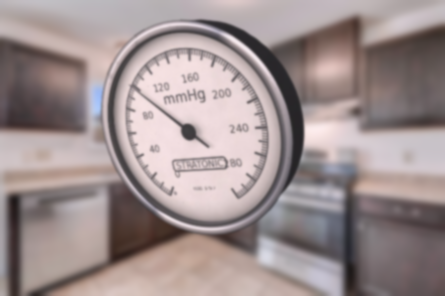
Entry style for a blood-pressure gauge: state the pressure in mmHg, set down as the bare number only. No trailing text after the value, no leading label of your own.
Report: 100
